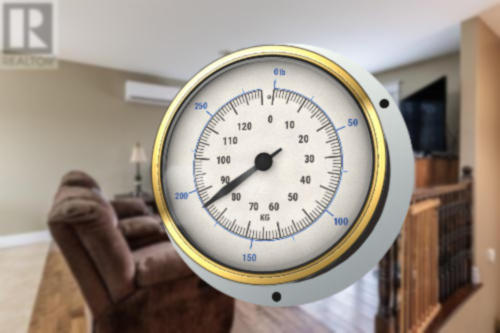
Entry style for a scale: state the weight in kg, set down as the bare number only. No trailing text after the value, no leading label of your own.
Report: 85
